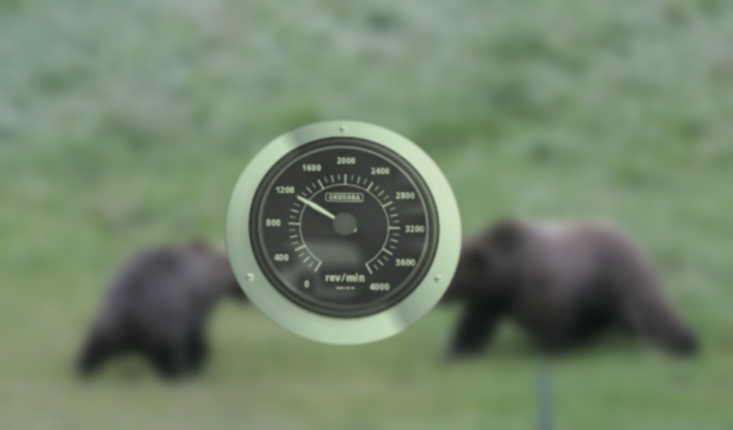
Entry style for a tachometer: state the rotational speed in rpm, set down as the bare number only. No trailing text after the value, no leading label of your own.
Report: 1200
